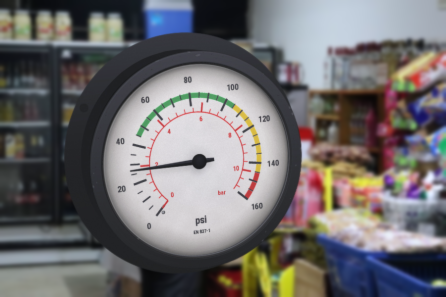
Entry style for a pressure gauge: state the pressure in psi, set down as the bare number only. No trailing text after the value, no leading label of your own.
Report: 27.5
